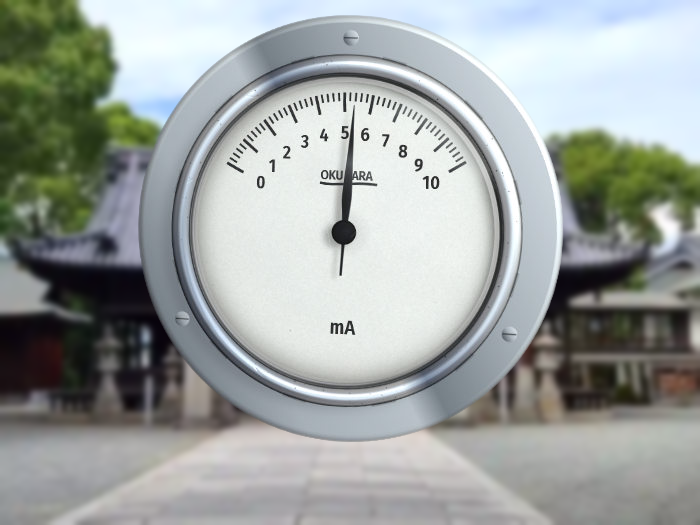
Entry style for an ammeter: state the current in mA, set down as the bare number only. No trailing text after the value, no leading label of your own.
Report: 5.4
